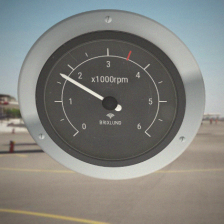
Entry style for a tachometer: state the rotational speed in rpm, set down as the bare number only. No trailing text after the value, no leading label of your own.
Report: 1750
